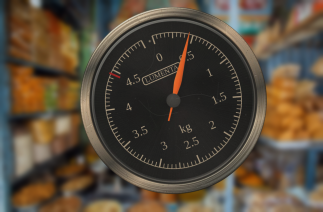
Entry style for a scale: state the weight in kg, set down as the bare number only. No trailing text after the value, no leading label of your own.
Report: 0.45
